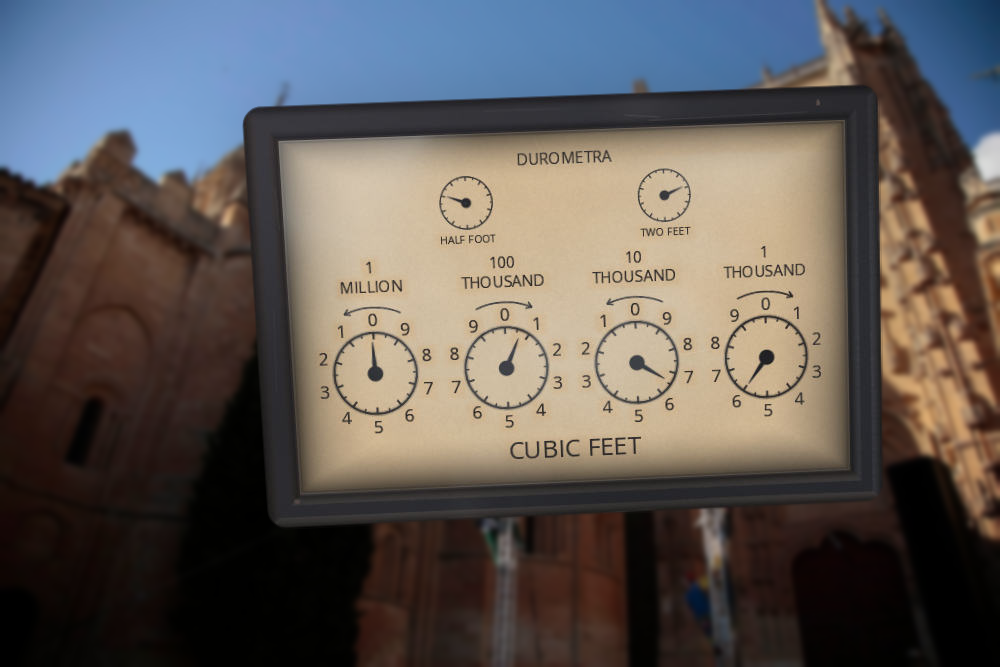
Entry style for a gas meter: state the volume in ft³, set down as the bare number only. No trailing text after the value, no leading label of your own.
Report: 6600
